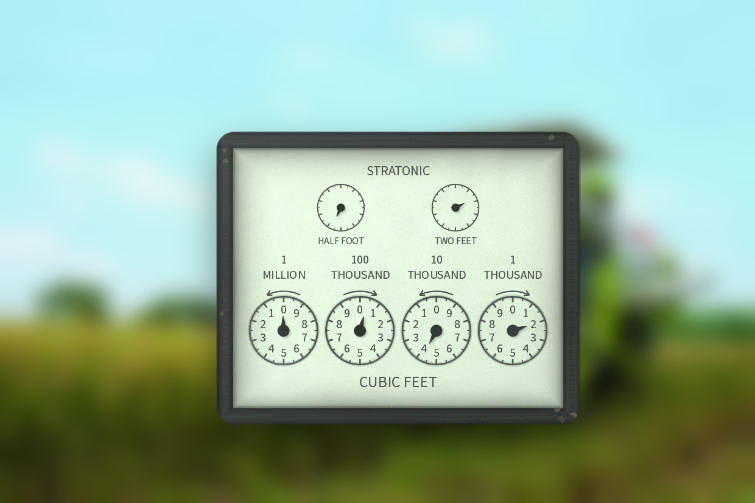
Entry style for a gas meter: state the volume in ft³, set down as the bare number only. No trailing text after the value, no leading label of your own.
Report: 4200
